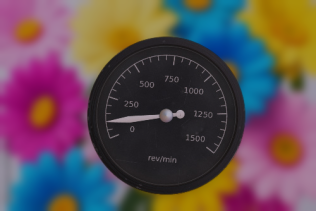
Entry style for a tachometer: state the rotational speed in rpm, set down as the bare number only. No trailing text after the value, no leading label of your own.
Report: 100
